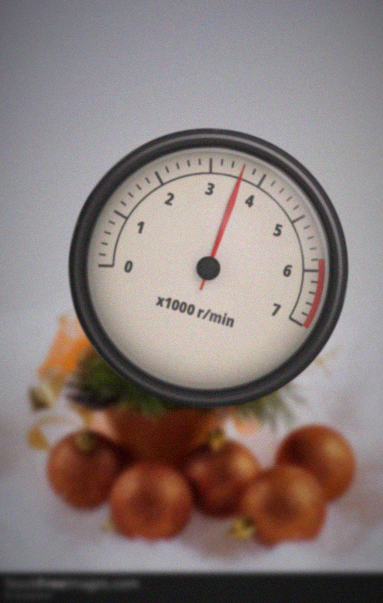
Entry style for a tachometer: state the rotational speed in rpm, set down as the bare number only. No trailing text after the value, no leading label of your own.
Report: 3600
